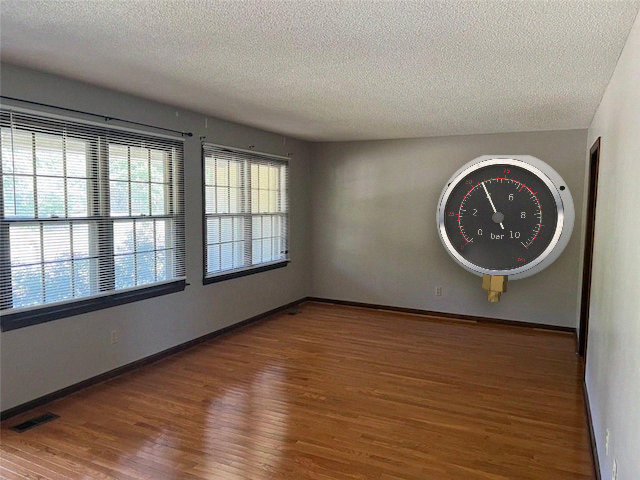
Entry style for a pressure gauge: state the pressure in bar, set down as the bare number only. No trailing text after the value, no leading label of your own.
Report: 4
